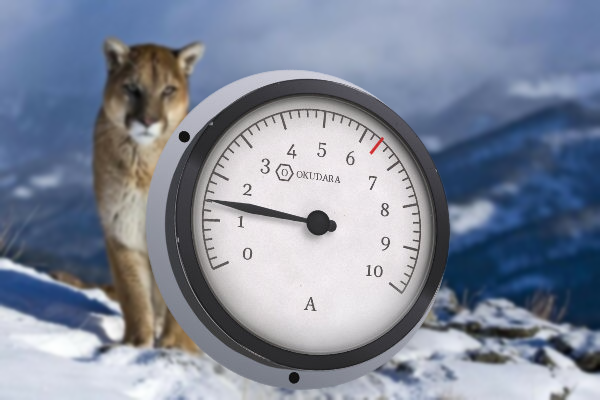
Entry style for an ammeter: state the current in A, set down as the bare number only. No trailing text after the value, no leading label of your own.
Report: 1.4
